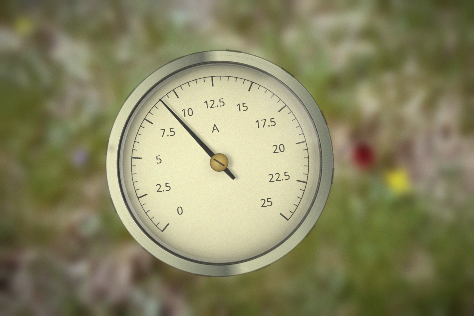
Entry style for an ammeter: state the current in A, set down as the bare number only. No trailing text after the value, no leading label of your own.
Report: 9
